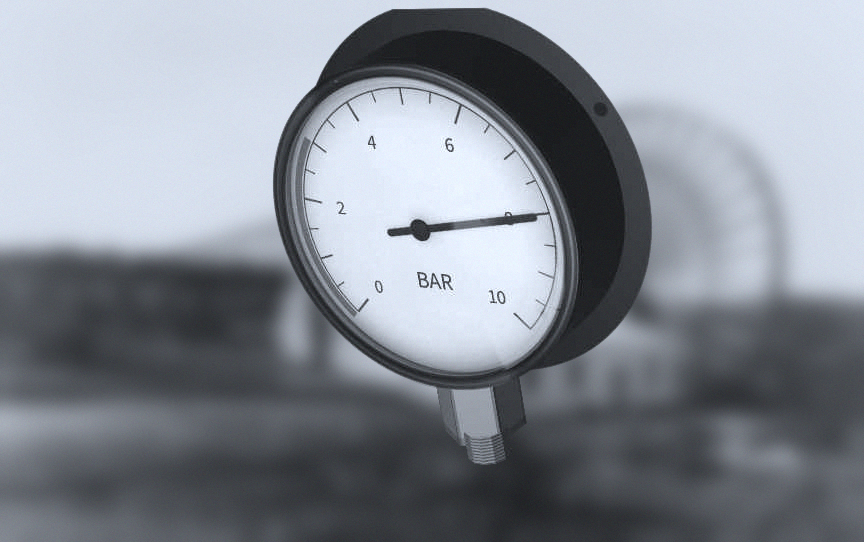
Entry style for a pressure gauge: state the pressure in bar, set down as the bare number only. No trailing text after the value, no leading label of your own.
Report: 8
